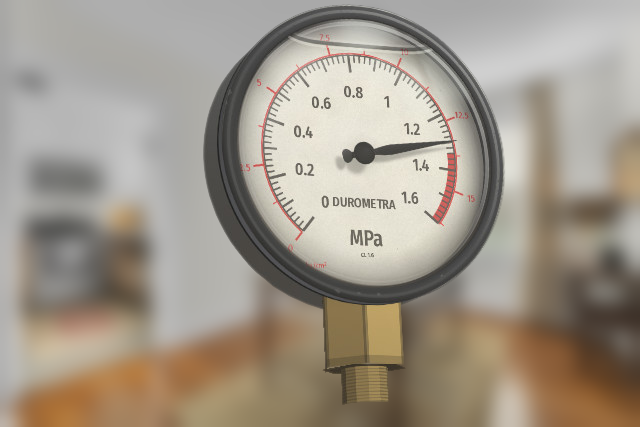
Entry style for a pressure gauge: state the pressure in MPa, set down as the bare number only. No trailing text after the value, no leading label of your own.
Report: 1.3
